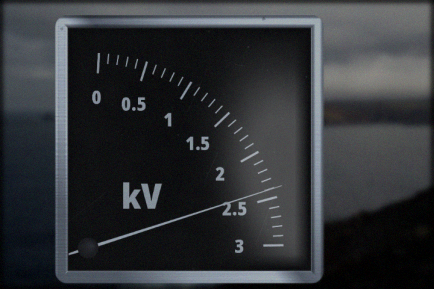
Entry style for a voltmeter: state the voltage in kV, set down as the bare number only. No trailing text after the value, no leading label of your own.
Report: 2.4
